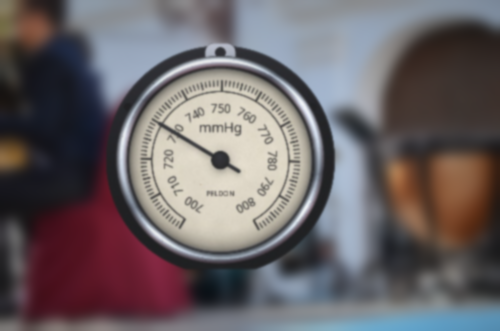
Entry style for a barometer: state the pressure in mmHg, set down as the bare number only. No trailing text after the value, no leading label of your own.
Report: 730
